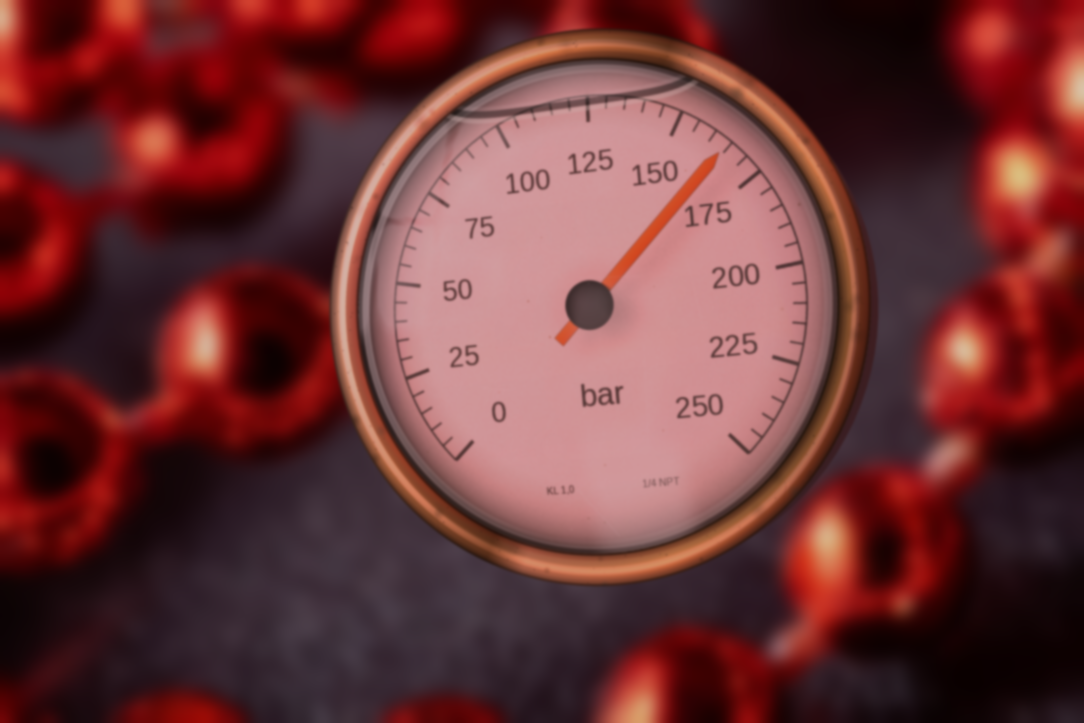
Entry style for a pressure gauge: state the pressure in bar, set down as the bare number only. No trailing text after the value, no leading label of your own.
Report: 165
